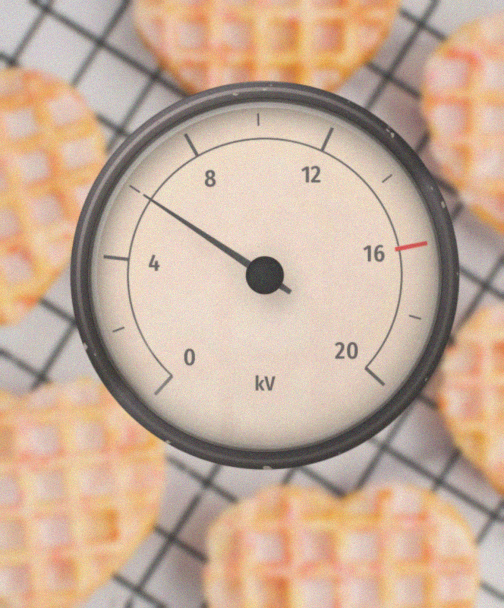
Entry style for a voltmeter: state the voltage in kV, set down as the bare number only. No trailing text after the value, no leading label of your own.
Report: 6
